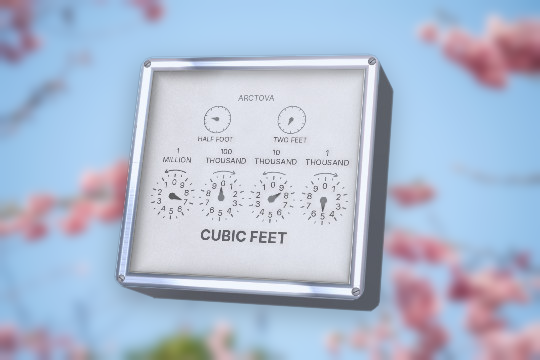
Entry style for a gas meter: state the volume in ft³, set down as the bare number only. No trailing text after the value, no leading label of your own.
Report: 698500
